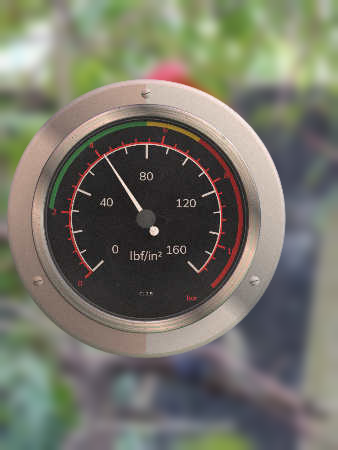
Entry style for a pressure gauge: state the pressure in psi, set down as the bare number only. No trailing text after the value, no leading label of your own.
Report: 60
